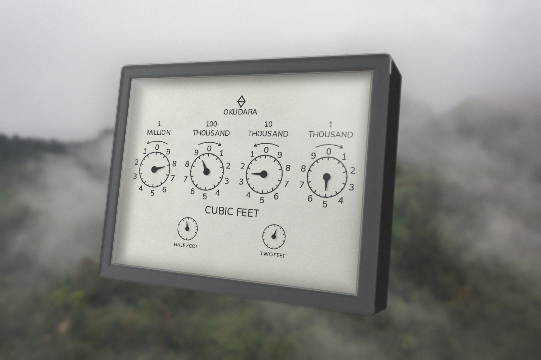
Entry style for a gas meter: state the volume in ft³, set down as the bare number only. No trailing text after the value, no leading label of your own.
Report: 792500
